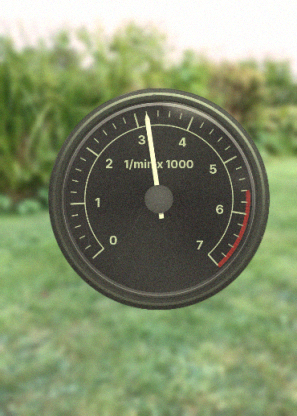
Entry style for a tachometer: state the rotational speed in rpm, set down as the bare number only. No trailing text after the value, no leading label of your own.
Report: 3200
